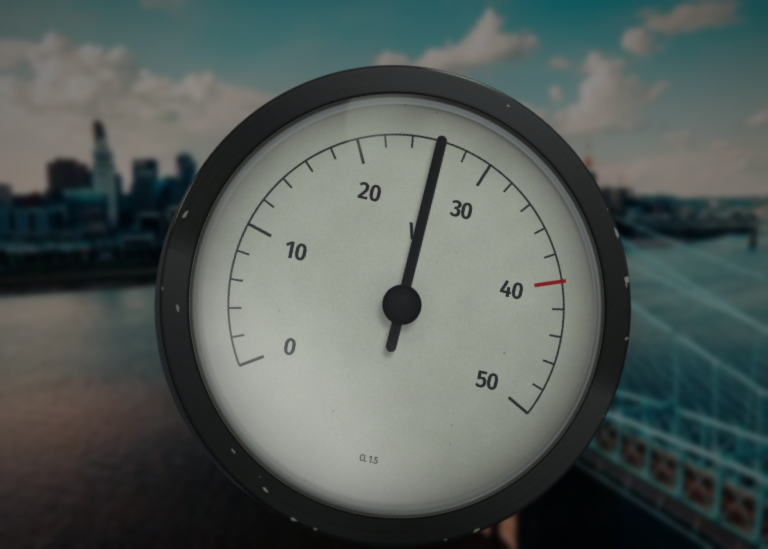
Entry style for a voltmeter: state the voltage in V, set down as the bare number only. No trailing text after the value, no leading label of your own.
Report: 26
